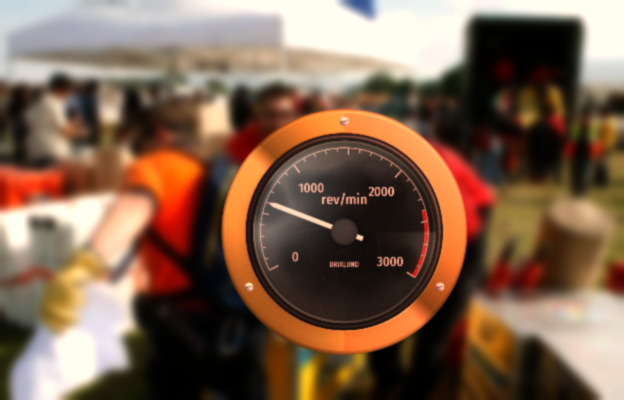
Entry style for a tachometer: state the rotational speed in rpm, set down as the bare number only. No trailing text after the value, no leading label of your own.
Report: 600
